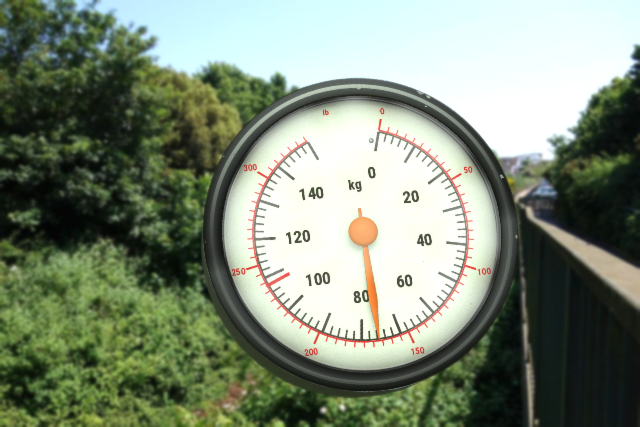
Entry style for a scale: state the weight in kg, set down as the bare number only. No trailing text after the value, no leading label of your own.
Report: 76
